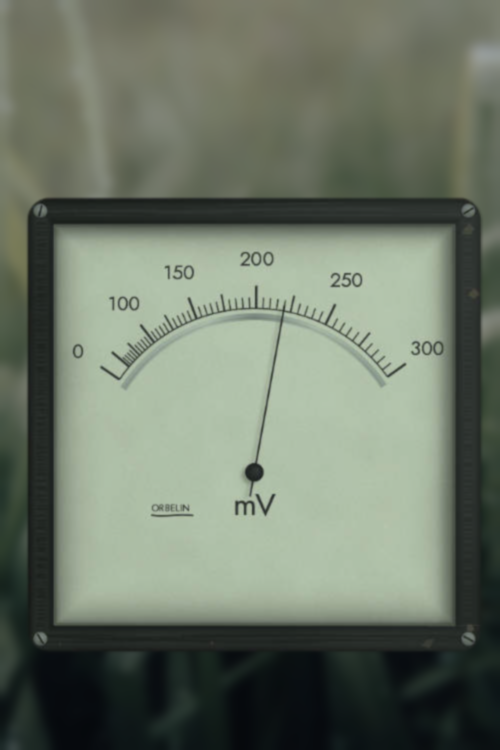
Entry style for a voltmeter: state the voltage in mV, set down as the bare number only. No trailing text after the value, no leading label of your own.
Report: 220
